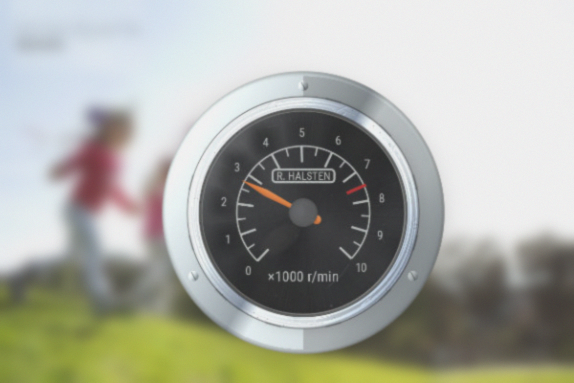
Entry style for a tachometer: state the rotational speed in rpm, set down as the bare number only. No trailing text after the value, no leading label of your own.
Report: 2750
